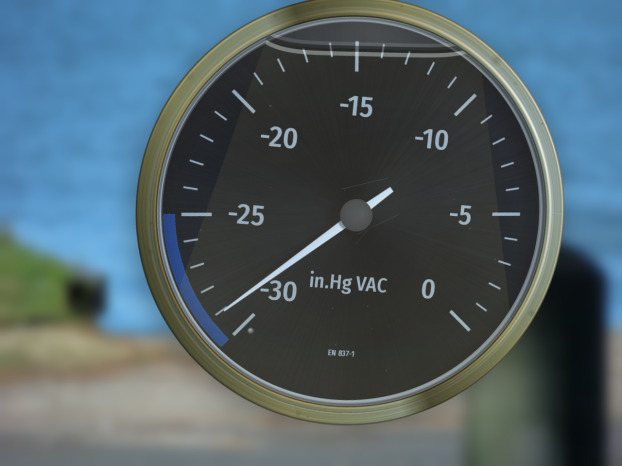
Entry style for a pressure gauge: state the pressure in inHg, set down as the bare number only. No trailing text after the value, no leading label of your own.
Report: -29
